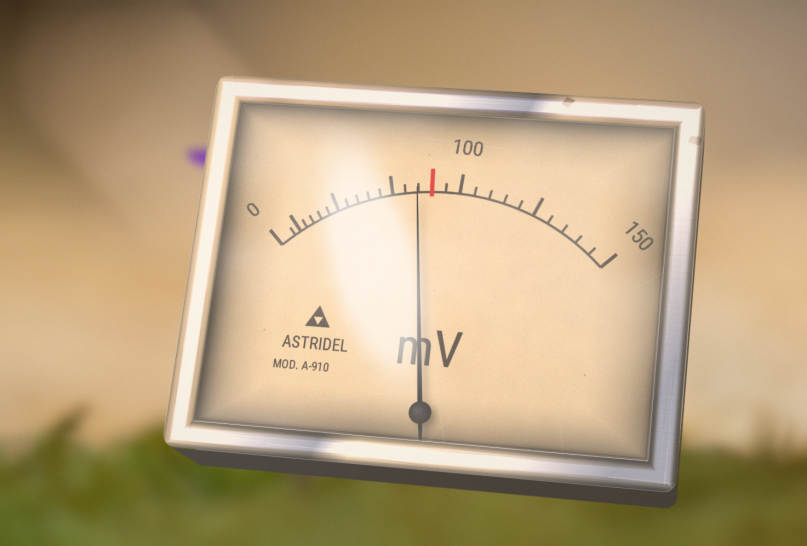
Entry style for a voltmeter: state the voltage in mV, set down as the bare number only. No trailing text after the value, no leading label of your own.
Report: 85
